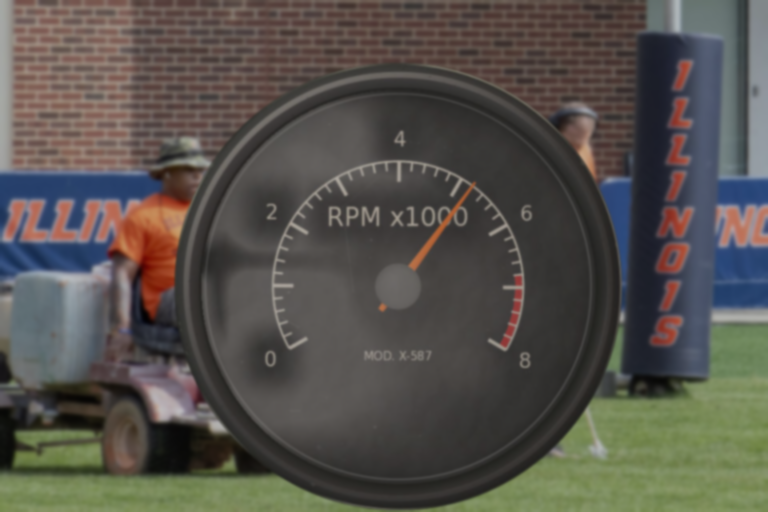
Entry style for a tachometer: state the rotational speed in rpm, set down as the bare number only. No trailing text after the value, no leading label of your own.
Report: 5200
